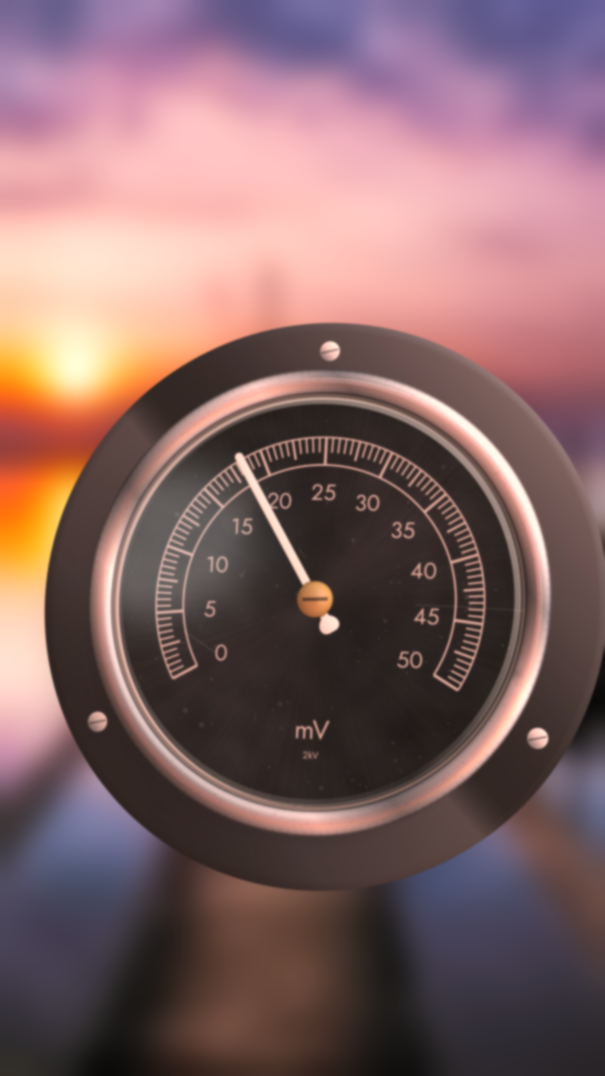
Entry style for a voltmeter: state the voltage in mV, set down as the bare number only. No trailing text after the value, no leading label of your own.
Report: 18.5
